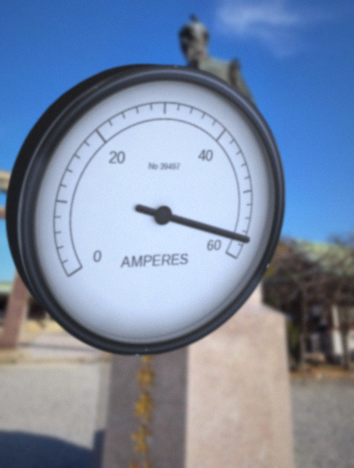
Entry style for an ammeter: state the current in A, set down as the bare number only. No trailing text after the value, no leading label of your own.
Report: 57
